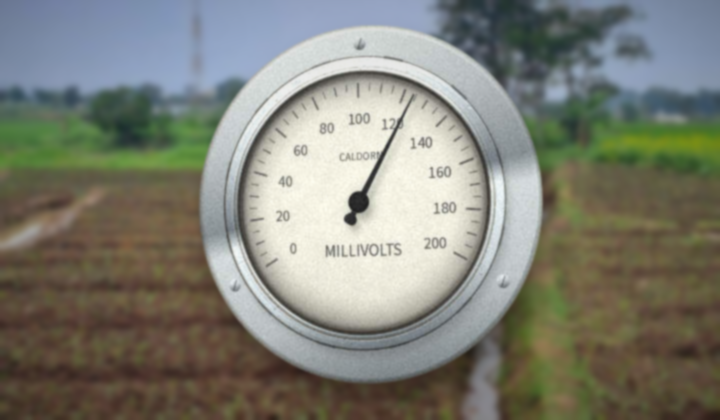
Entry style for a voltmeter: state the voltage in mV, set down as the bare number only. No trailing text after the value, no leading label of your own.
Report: 125
